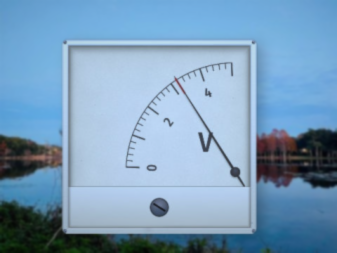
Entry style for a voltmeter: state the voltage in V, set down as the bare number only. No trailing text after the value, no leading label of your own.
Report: 3.2
